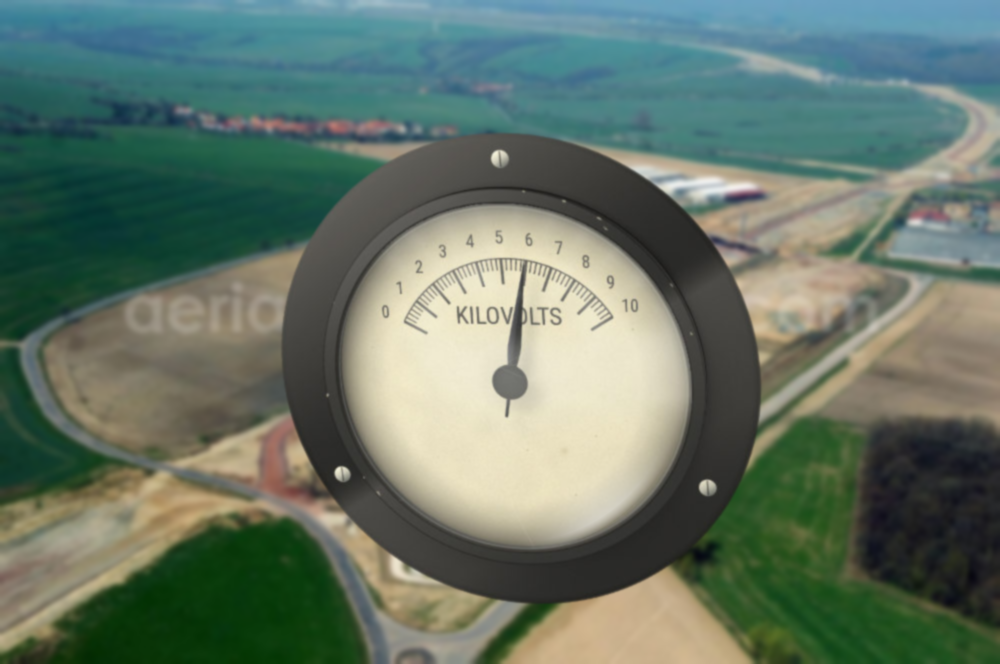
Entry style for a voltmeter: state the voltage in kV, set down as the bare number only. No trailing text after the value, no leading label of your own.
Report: 6
